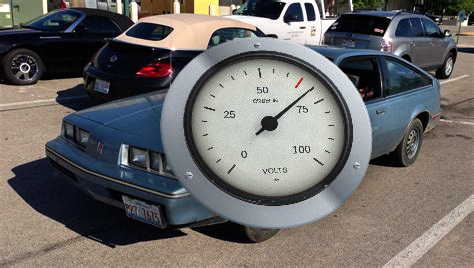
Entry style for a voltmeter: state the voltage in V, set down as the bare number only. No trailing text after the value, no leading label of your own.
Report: 70
